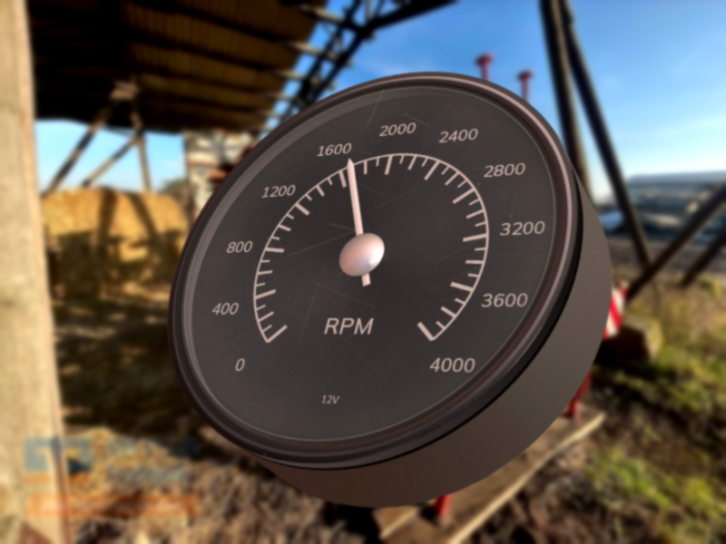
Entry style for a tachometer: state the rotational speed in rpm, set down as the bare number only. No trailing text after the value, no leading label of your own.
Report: 1700
